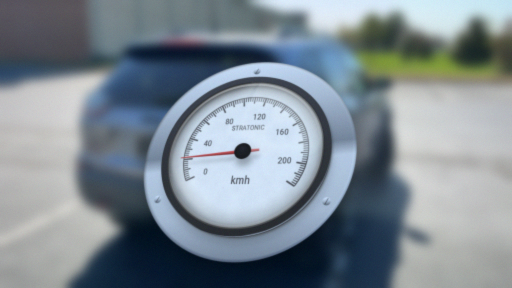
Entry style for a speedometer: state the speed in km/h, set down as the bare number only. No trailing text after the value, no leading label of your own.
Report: 20
